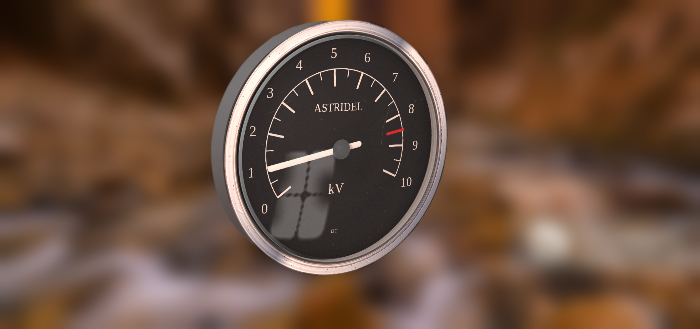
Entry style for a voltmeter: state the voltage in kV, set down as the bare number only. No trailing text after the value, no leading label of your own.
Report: 1
